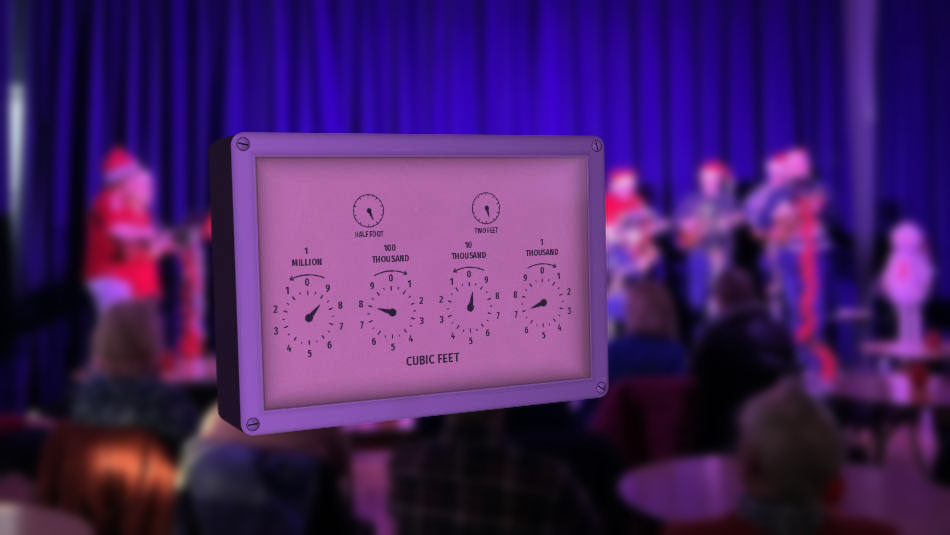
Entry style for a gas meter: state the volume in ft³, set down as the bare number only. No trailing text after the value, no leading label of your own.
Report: 879700
